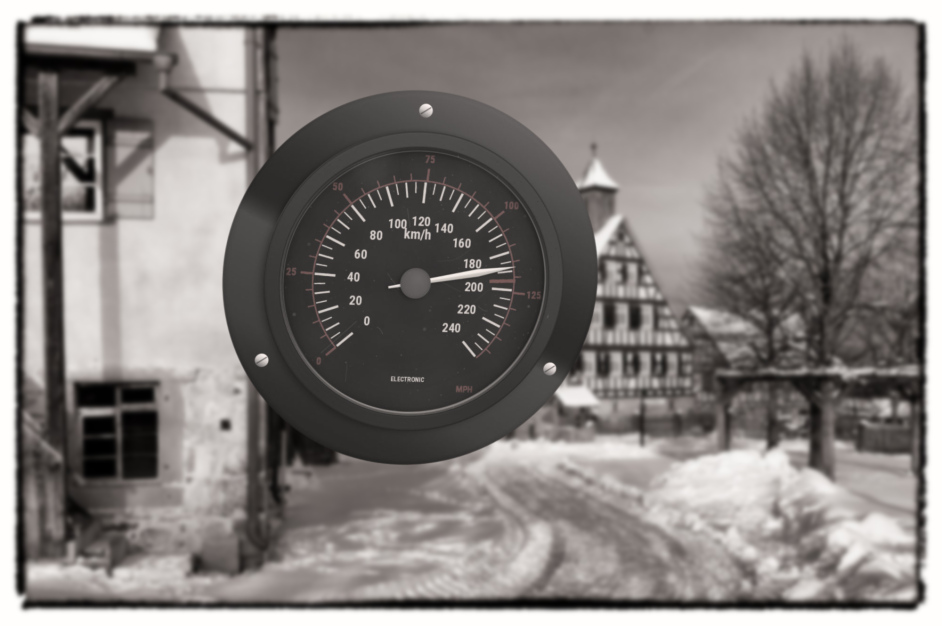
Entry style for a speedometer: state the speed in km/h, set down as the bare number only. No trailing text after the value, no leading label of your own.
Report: 187.5
